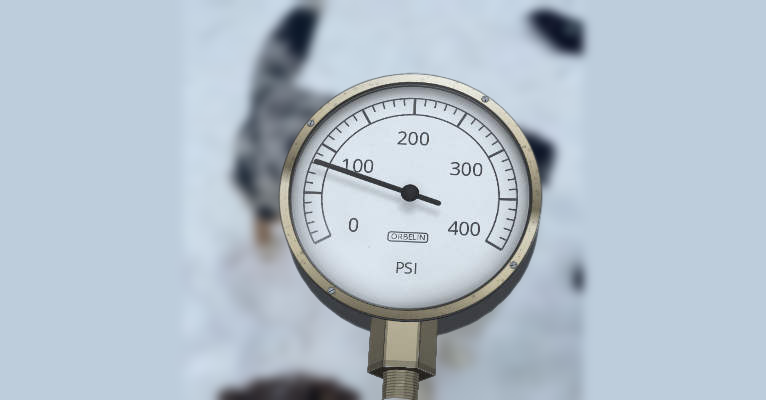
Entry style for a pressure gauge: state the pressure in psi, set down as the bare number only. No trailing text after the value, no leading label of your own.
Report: 80
